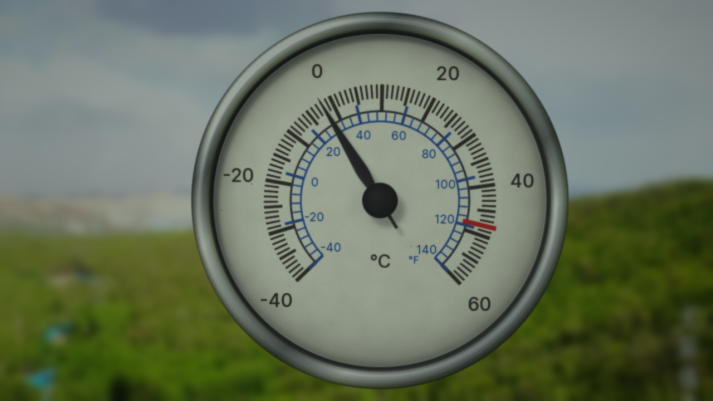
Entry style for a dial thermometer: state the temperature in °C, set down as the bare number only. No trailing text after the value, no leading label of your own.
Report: -2
